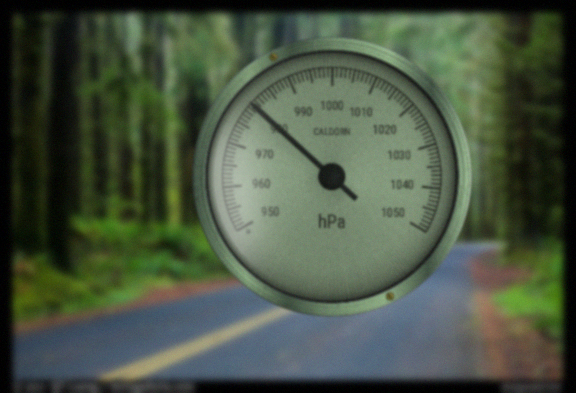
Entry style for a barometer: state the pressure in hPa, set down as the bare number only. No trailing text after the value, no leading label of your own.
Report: 980
